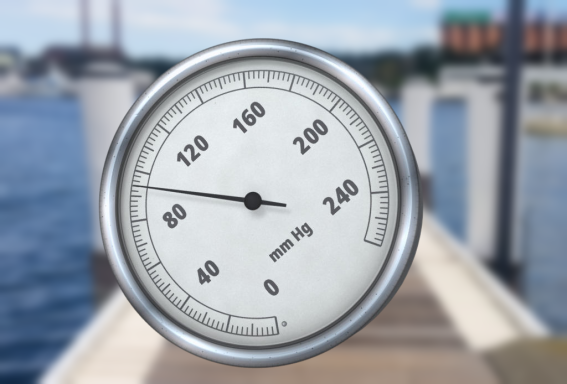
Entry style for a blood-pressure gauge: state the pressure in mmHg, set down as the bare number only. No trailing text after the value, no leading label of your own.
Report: 94
